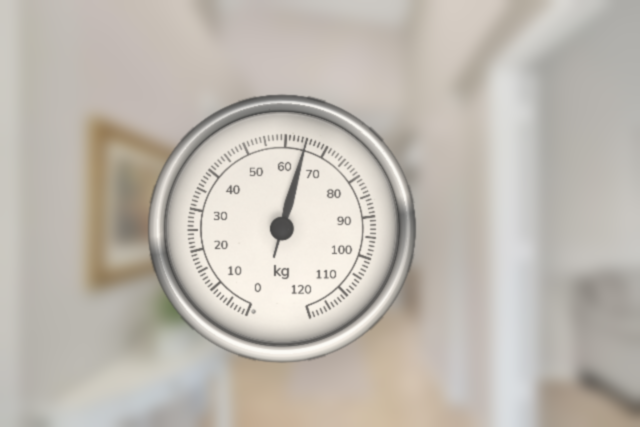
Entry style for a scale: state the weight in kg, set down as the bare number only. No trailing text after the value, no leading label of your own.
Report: 65
